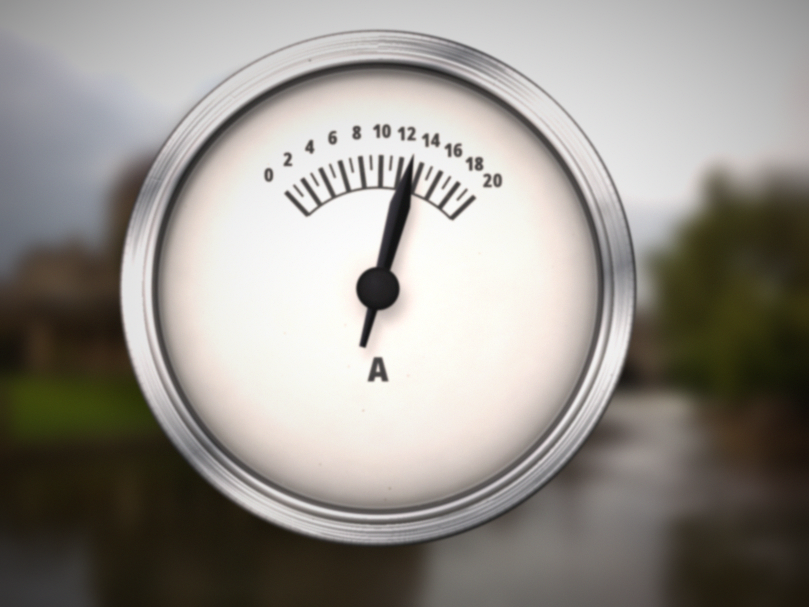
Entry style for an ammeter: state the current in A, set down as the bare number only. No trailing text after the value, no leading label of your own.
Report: 13
